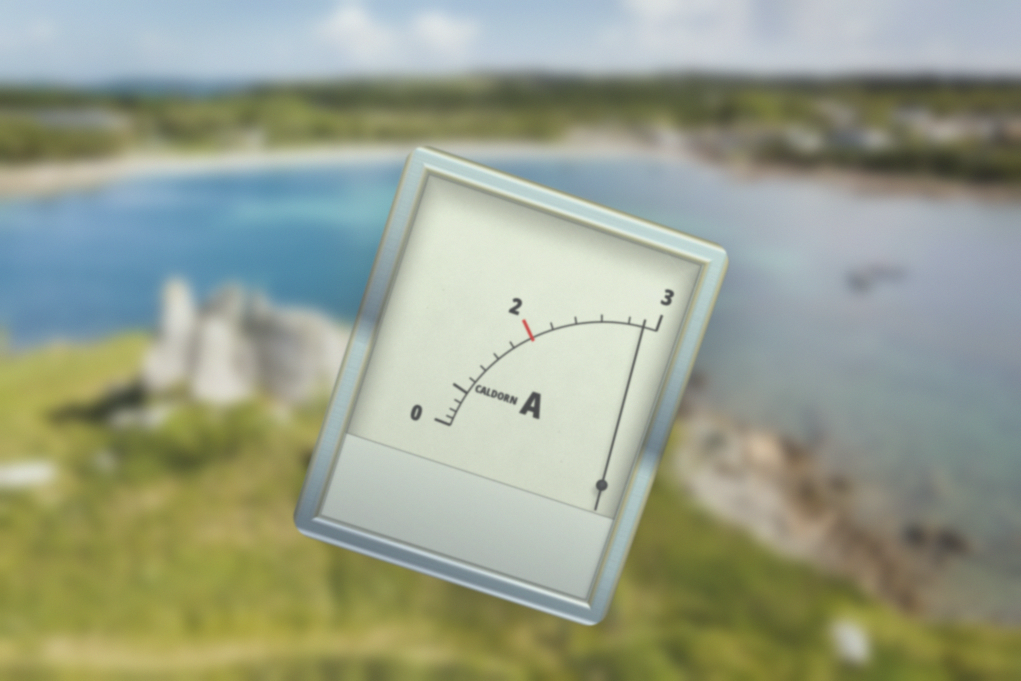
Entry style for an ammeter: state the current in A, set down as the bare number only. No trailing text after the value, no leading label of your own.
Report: 2.9
